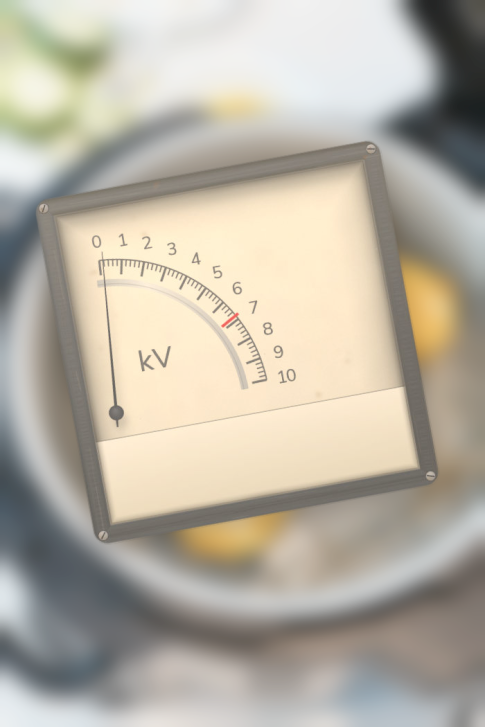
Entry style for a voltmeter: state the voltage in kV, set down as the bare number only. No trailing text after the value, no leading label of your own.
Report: 0.2
